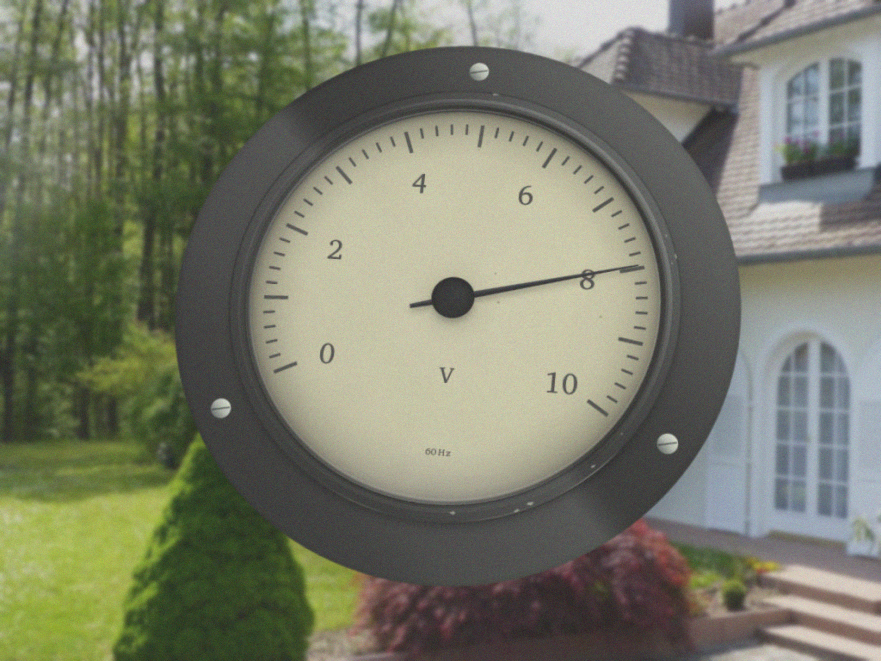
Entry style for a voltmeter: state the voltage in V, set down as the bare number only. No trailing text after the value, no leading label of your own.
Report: 8
